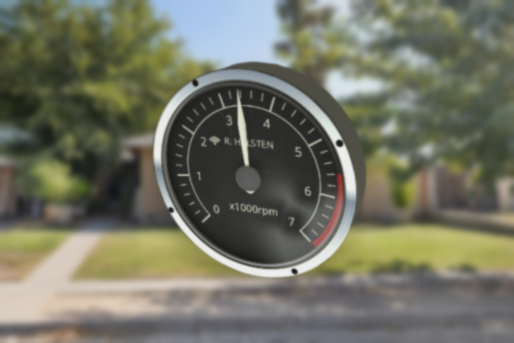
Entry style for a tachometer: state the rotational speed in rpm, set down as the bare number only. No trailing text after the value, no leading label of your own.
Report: 3400
